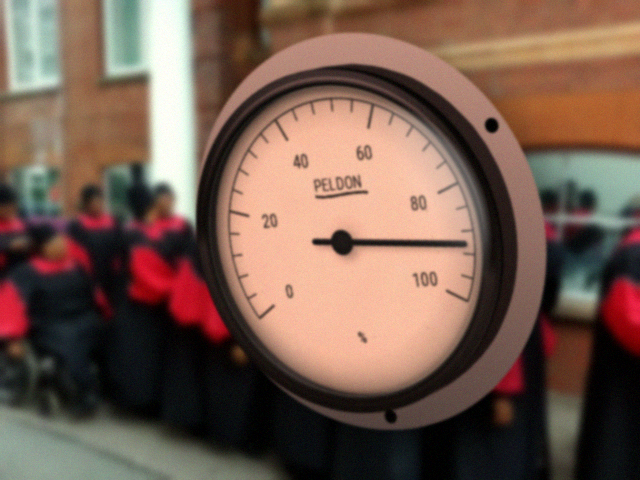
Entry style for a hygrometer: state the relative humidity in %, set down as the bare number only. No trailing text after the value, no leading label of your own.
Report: 90
